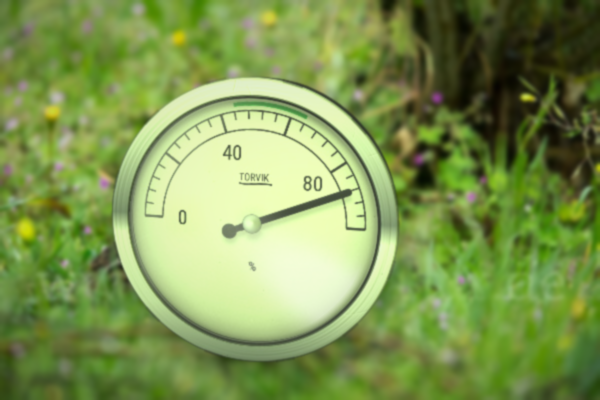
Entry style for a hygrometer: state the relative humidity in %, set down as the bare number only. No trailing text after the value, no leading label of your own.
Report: 88
